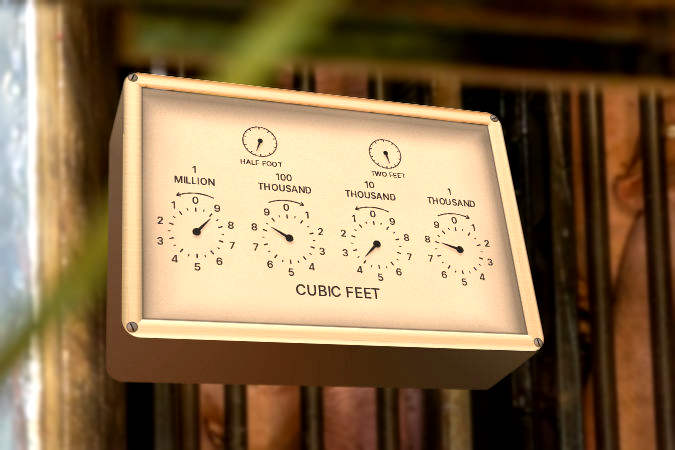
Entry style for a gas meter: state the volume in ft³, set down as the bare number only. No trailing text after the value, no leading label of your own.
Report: 883800
